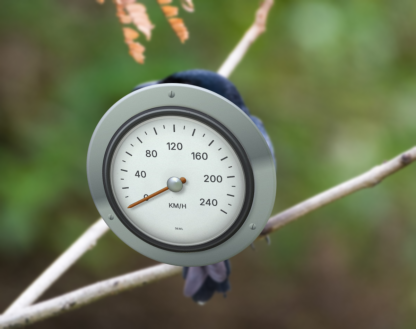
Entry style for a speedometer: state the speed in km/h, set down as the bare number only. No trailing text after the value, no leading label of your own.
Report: 0
